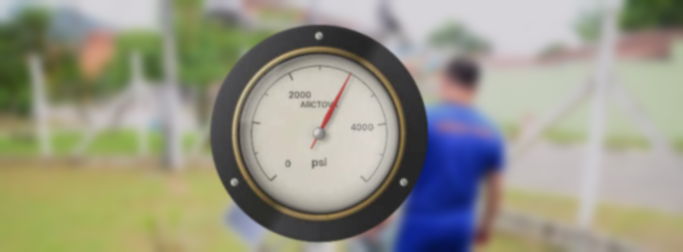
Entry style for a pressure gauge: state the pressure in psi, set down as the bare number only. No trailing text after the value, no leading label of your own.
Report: 3000
